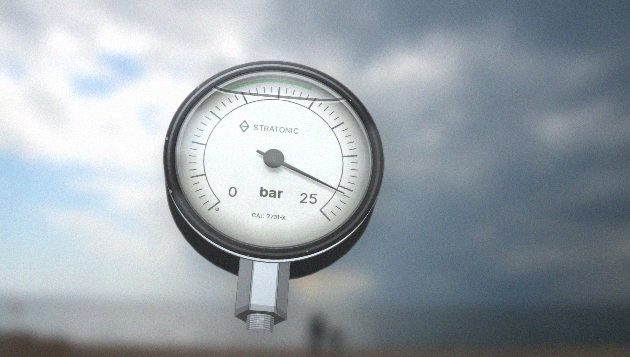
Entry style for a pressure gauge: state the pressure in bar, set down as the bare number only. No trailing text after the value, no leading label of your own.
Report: 23
